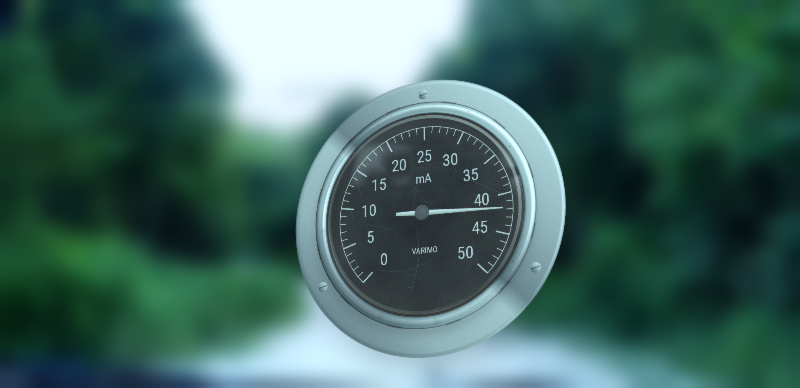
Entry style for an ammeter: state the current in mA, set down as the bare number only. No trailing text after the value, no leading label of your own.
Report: 42
